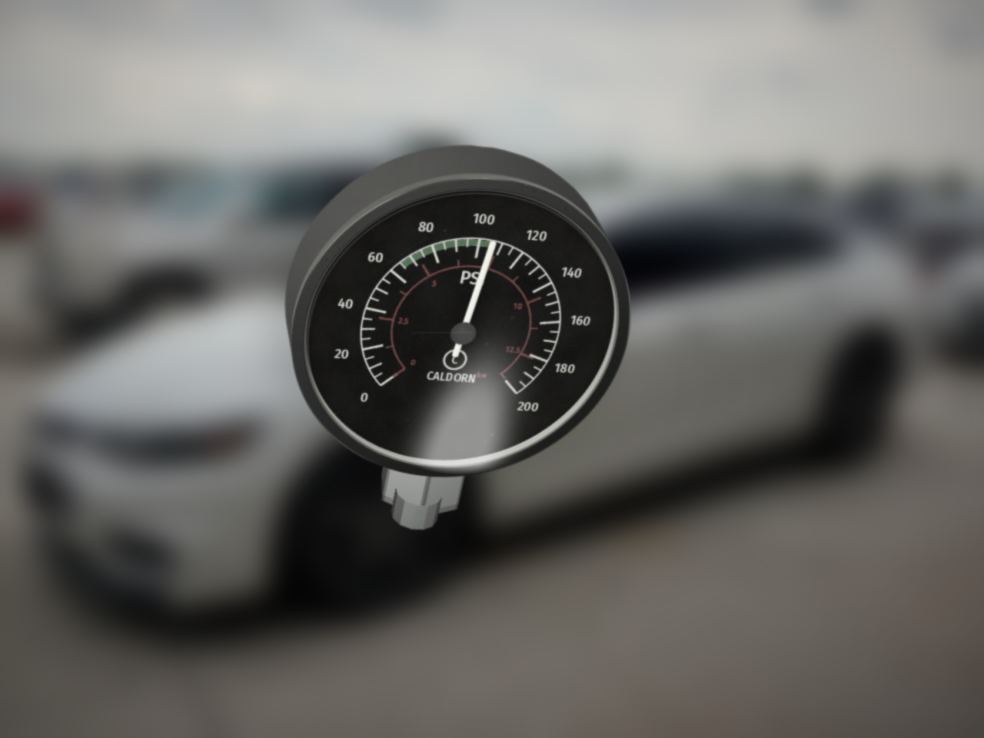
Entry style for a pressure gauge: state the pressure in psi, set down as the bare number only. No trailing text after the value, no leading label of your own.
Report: 105
